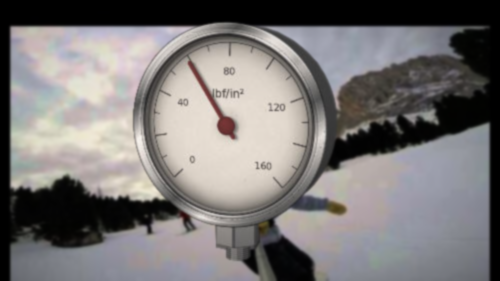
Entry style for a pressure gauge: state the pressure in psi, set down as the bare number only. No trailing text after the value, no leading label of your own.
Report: 60
